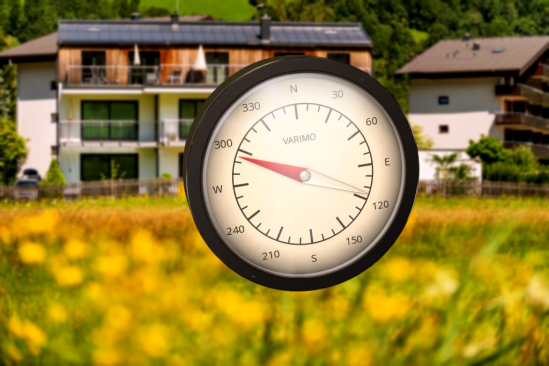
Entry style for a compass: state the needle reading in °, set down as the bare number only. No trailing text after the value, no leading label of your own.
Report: 295
